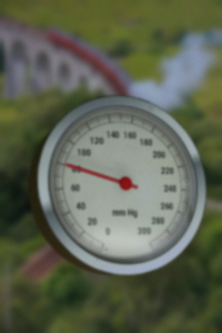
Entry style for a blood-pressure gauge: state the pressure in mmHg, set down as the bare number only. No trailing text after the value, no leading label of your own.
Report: 80
